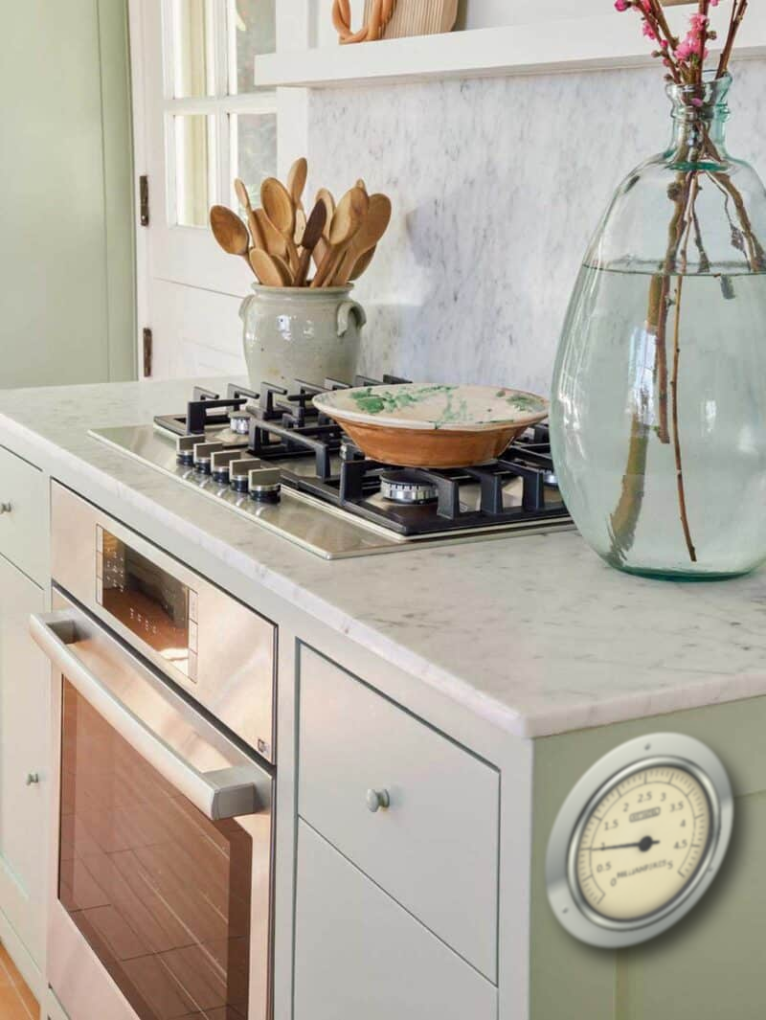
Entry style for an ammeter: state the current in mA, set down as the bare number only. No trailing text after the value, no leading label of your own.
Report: 1
